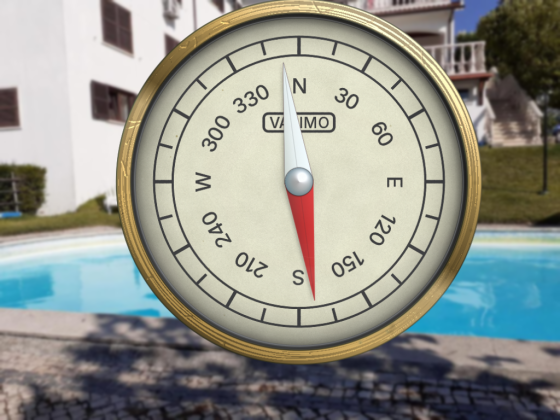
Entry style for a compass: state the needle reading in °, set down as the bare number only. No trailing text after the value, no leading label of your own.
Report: 172.5
